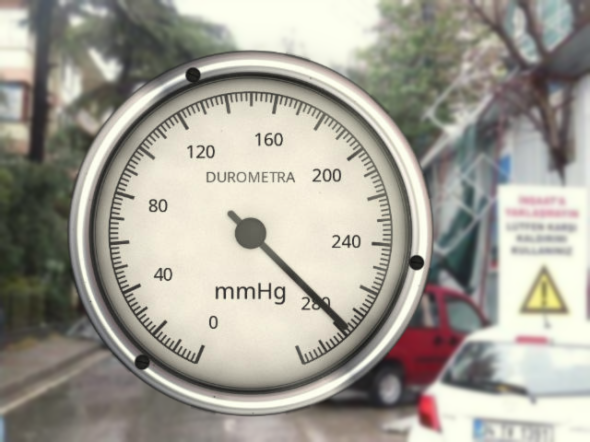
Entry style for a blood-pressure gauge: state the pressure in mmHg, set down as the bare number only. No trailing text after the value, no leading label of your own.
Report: 278
